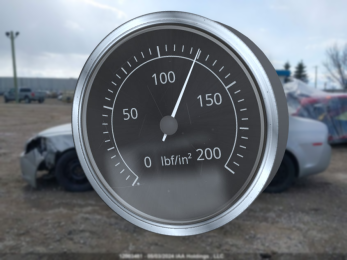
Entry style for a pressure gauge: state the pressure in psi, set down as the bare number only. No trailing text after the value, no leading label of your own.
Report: 125
